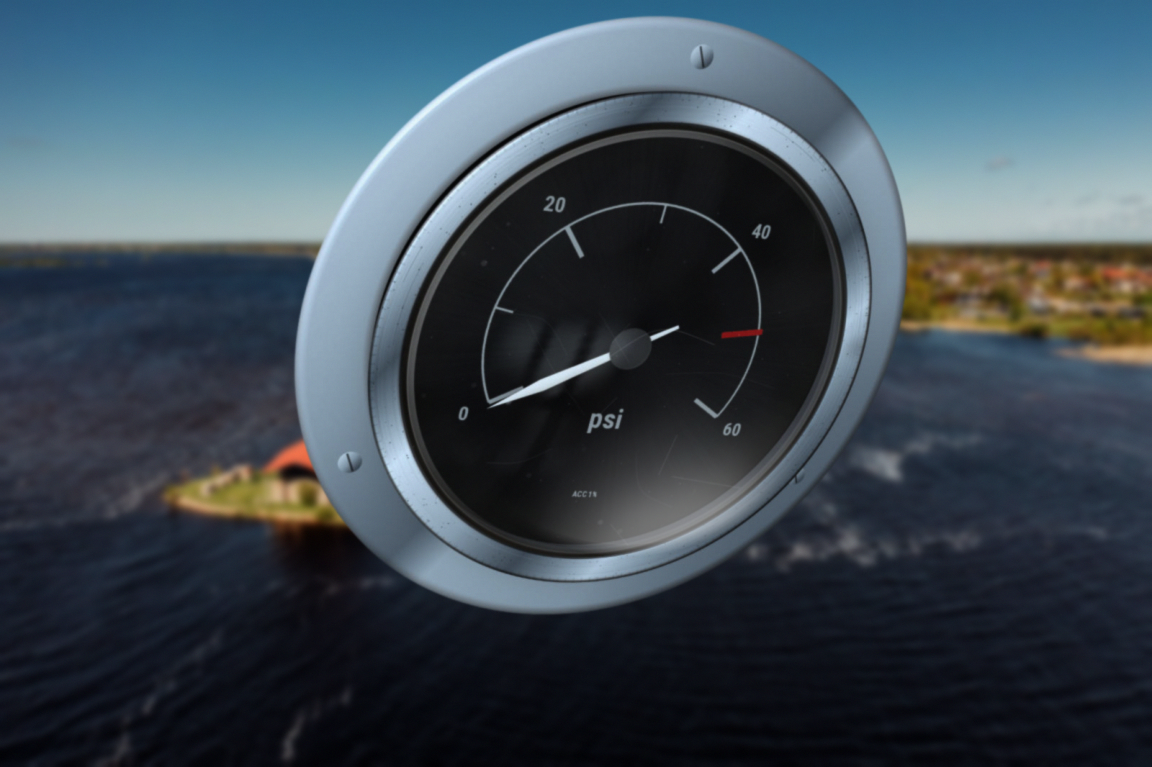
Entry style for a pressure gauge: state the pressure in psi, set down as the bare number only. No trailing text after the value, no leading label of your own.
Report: 0
